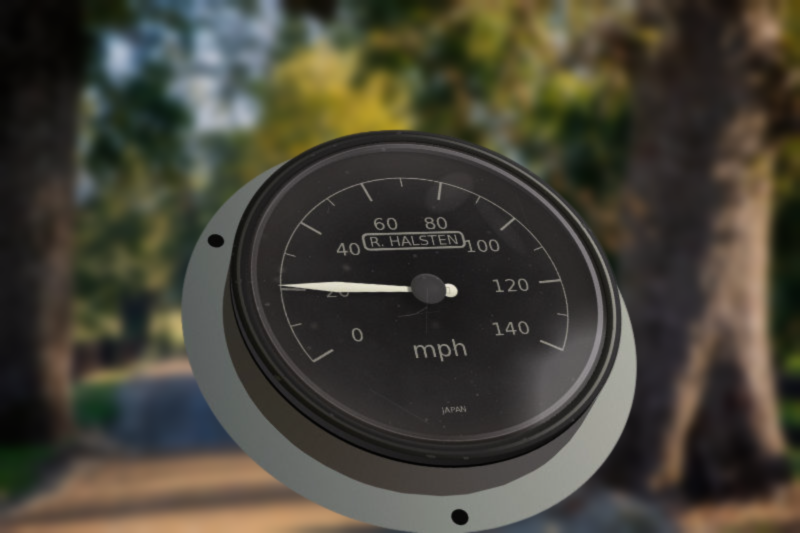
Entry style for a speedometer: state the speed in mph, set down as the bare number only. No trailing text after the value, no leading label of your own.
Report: 20
